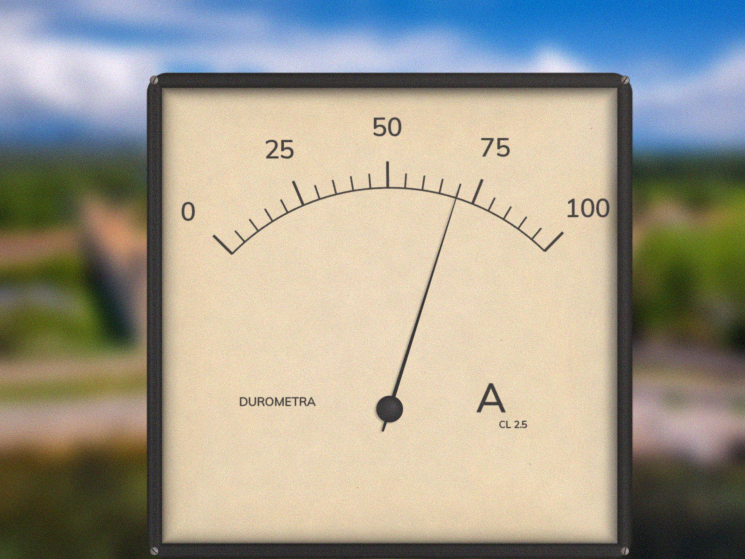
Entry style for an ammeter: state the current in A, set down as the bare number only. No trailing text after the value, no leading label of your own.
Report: 70
